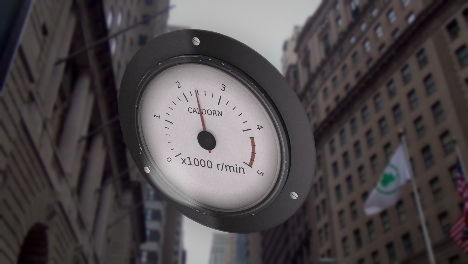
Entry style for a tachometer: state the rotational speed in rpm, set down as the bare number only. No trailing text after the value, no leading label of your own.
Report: 2400
